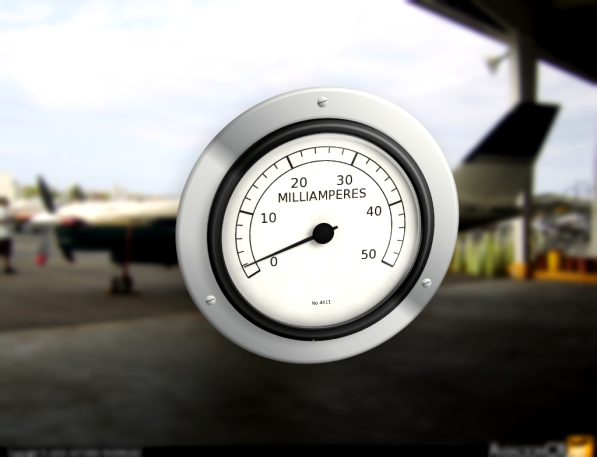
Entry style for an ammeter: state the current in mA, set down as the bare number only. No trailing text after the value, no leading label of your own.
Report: 2
